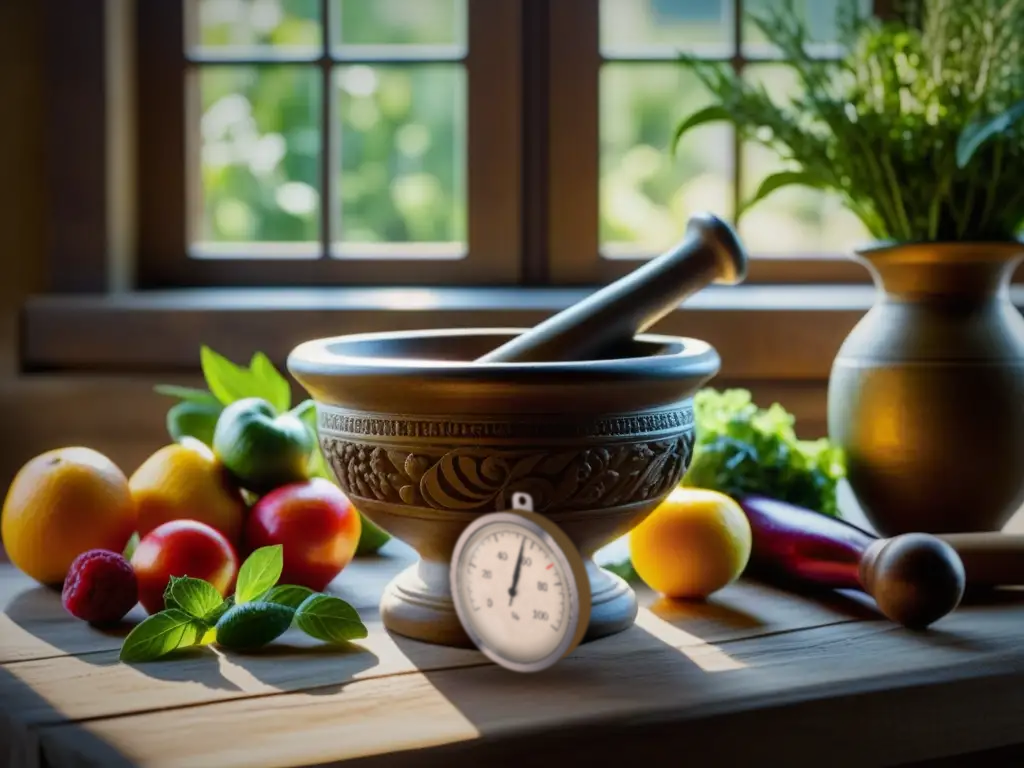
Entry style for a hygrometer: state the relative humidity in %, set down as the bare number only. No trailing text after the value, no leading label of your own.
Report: 56
